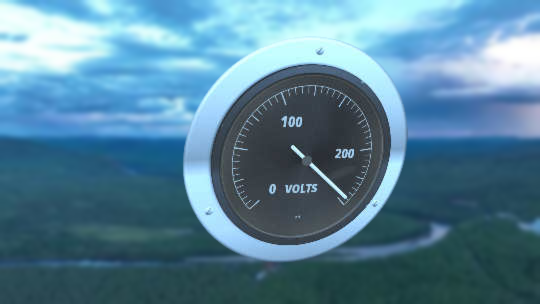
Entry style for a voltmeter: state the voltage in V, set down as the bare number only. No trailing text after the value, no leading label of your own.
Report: 245
